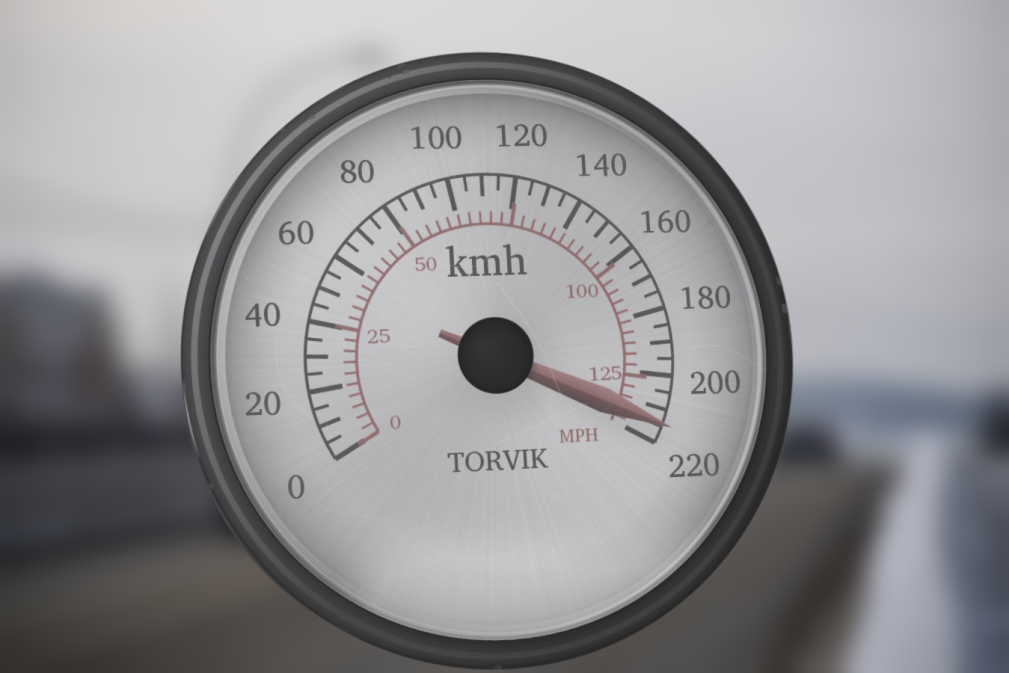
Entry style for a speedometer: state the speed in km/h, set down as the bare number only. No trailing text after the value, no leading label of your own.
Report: 215
